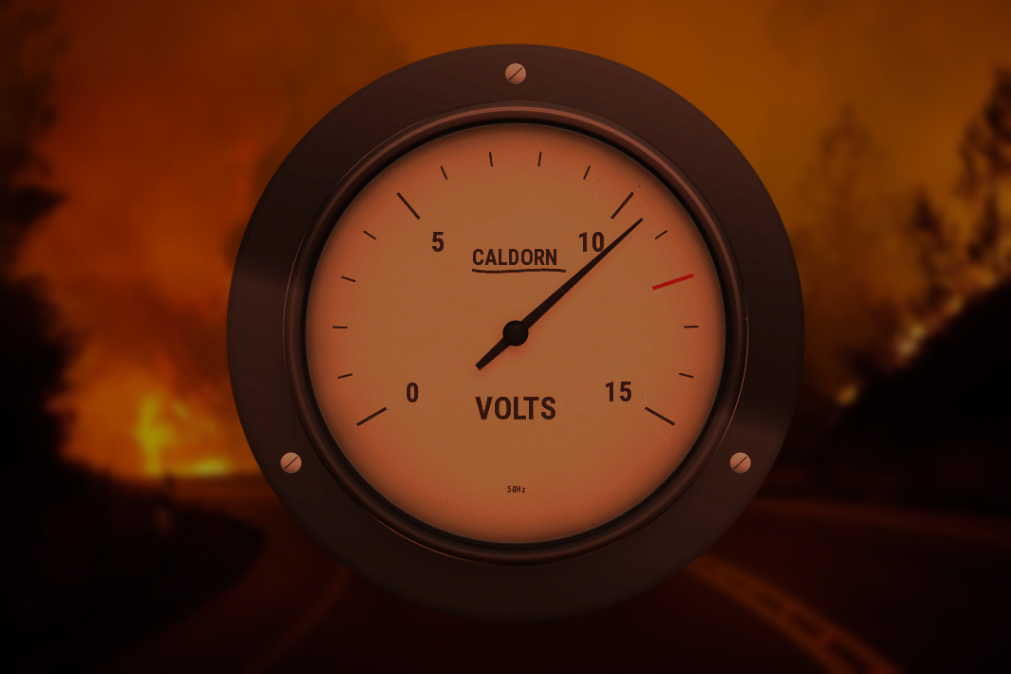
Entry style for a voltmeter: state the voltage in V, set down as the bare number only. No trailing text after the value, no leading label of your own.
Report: 10.5
